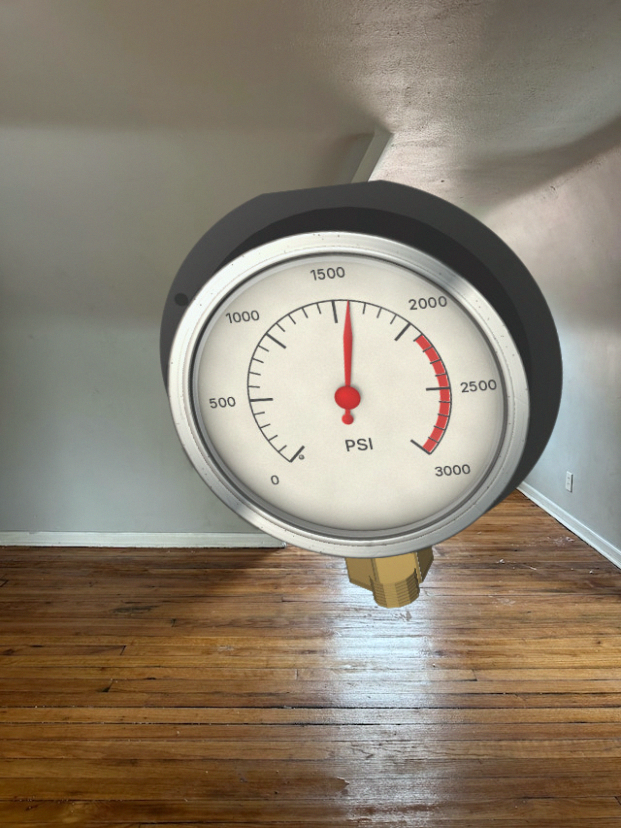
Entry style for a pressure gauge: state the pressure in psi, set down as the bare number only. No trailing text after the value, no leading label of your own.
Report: 1600
